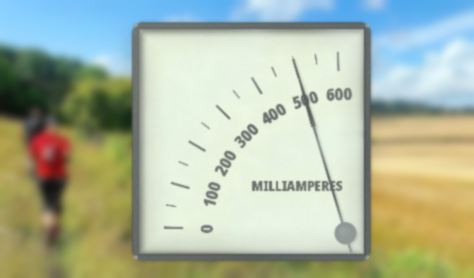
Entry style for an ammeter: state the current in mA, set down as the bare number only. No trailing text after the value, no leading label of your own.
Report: 500
